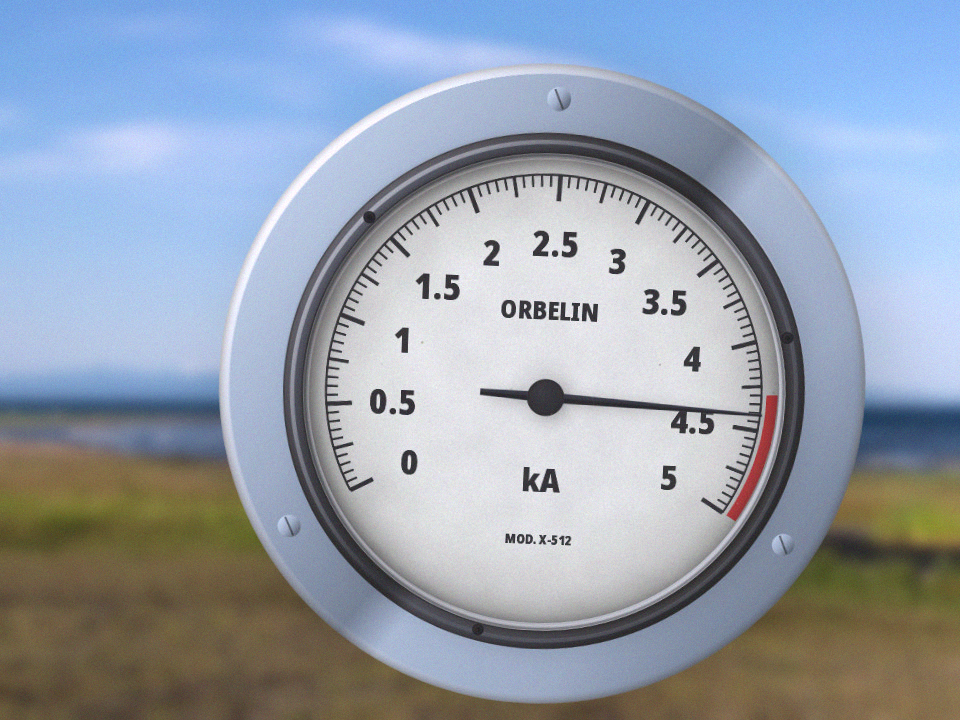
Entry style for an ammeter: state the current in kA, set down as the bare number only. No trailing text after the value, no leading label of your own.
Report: 4.4
